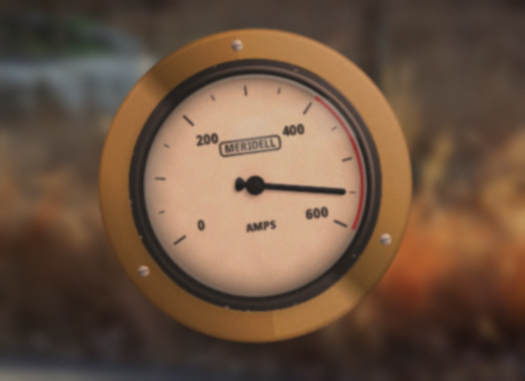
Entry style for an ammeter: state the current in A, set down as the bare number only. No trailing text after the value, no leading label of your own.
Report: 550
